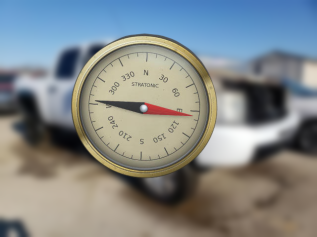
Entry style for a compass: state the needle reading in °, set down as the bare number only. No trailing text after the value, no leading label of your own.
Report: 95
